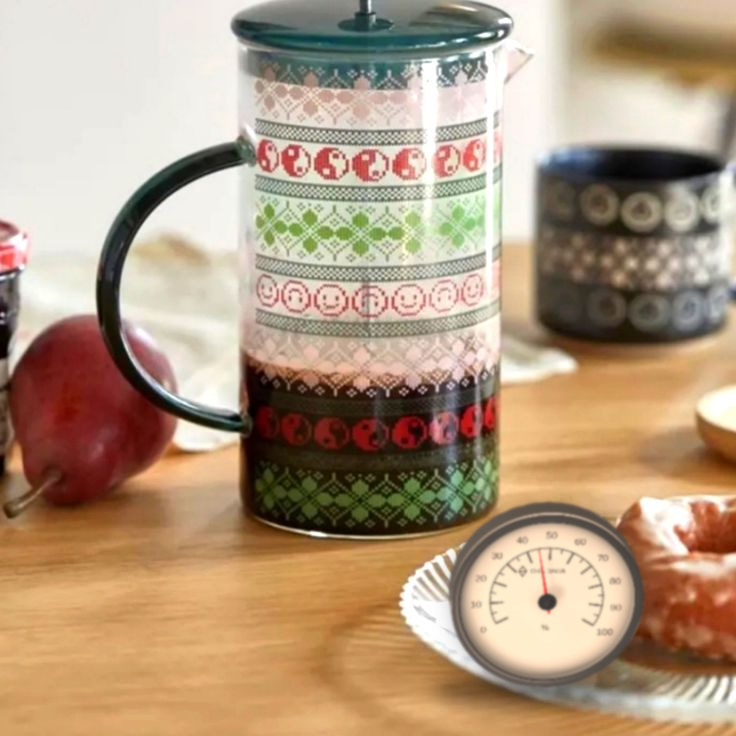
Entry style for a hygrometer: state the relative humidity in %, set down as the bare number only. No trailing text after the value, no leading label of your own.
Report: 45
